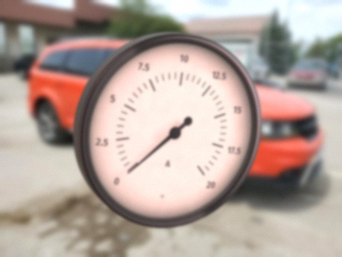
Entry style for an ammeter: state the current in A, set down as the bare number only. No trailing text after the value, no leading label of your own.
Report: 0
